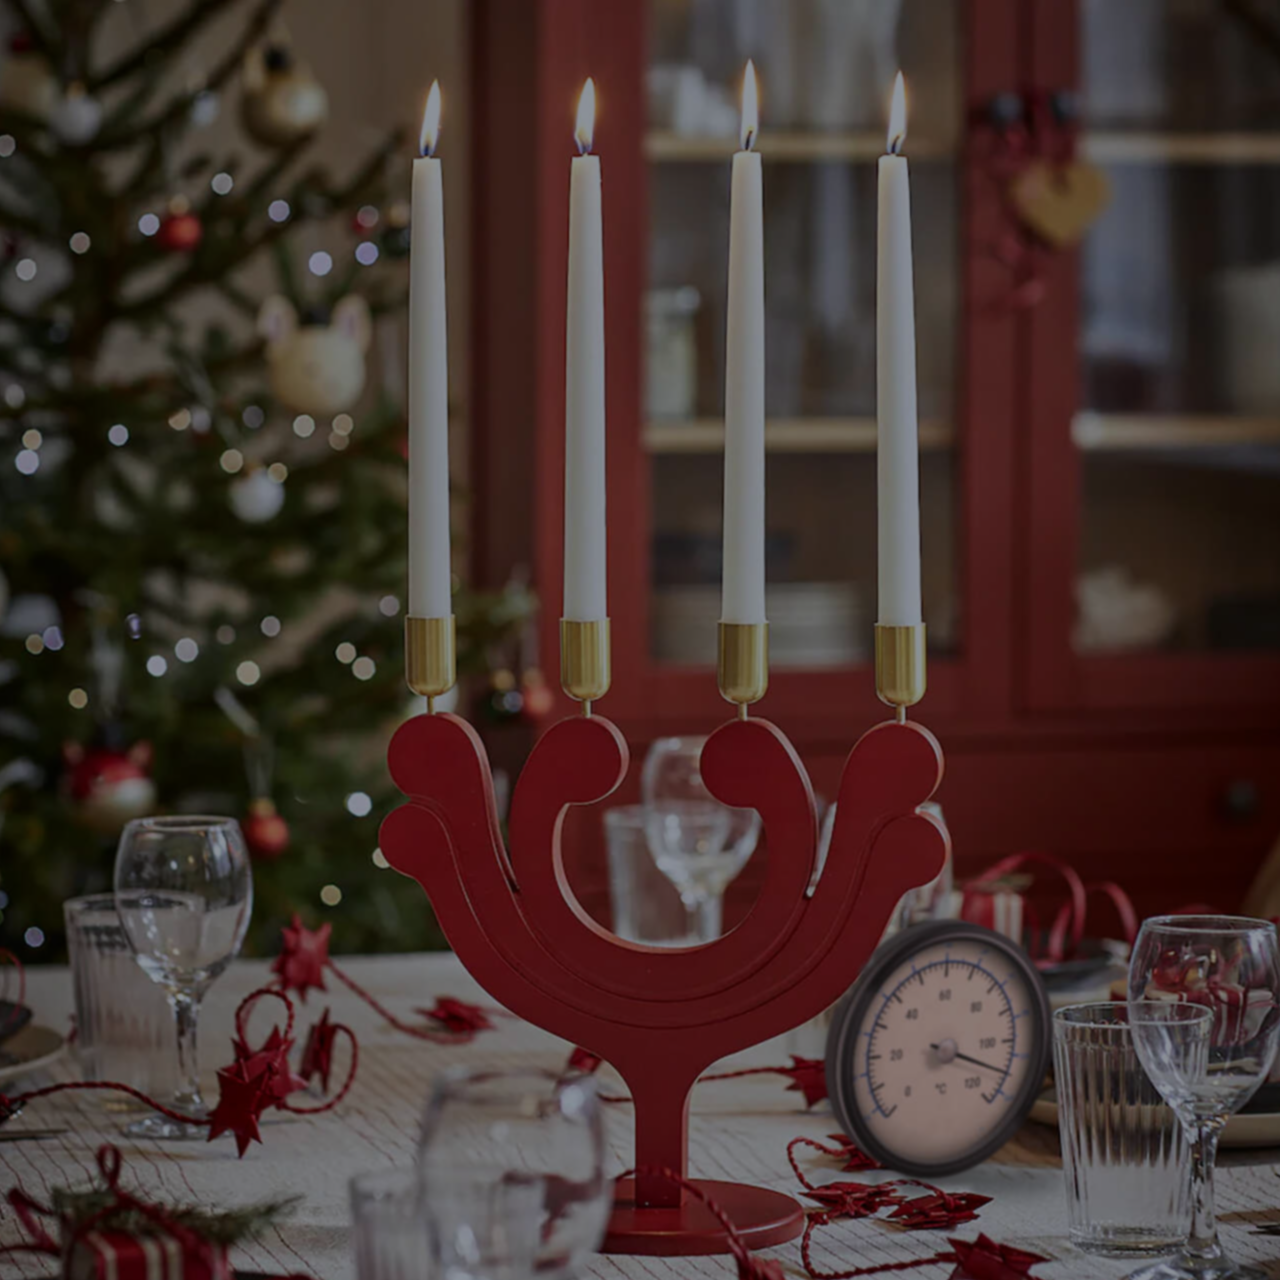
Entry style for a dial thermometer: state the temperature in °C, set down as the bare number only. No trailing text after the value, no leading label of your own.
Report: 110
